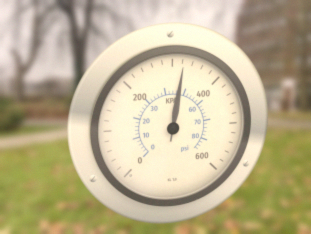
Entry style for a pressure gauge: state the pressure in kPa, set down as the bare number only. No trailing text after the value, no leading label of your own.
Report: 320
